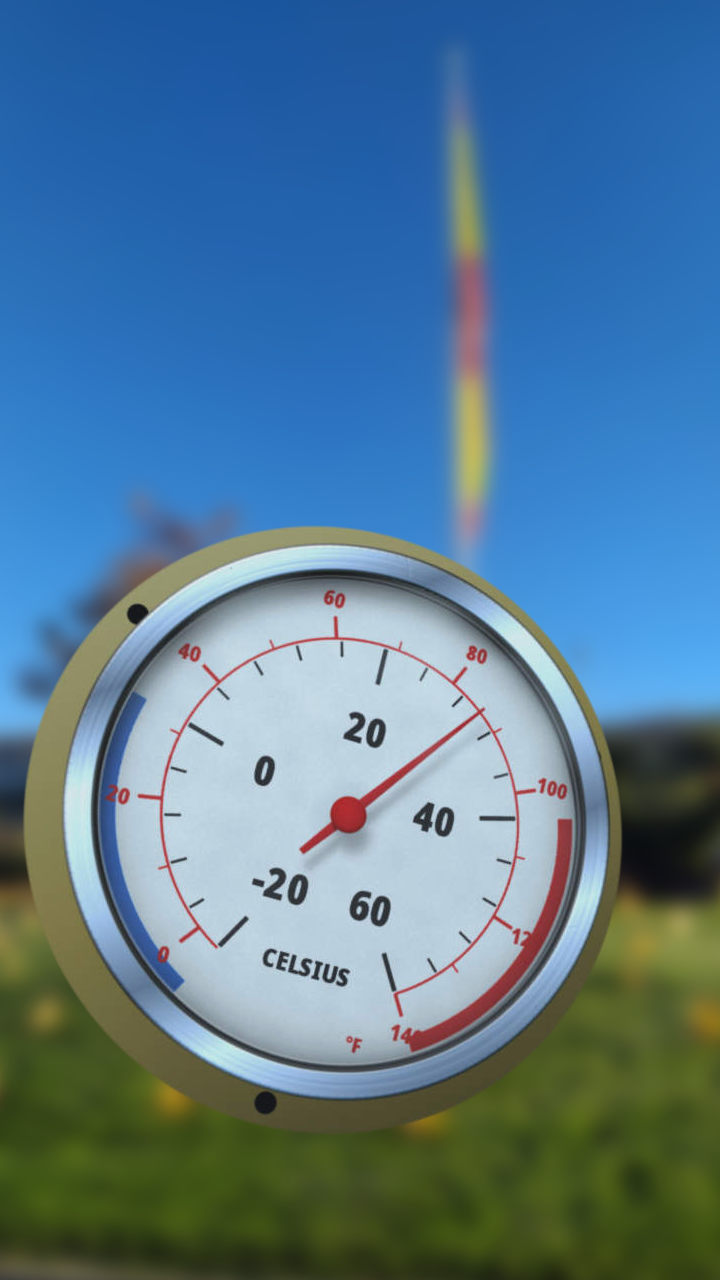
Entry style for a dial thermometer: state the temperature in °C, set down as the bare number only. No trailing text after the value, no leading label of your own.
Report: 30
